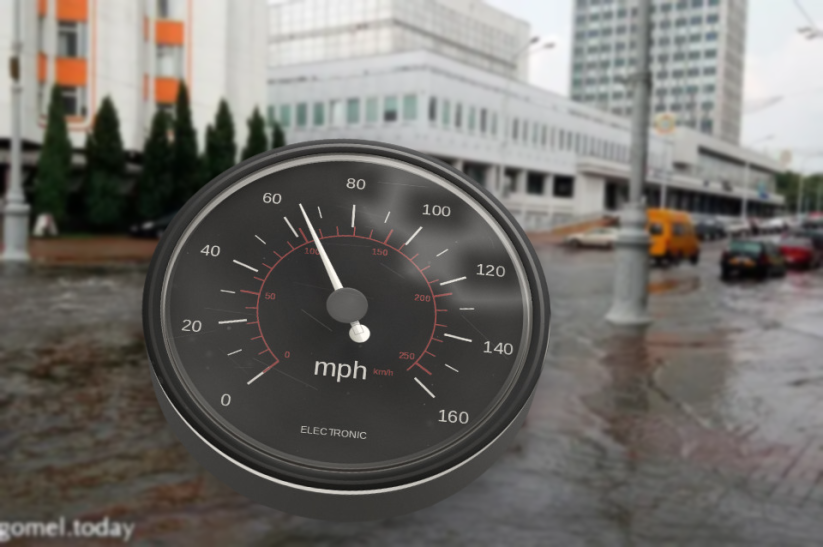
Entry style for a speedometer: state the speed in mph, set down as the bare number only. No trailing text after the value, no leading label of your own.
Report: 65
